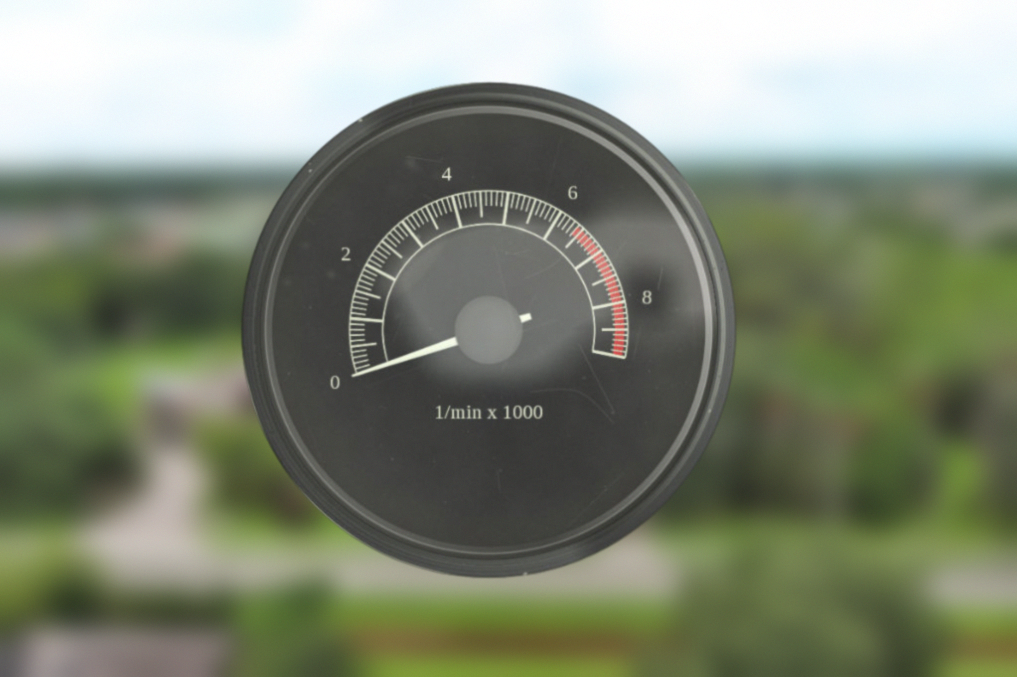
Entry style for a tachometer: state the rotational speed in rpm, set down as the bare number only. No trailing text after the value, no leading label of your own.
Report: 0
